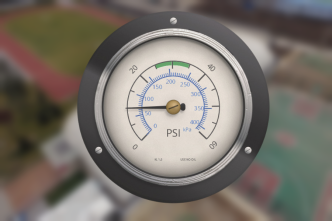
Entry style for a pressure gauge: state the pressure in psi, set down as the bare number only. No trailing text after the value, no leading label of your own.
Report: 10
